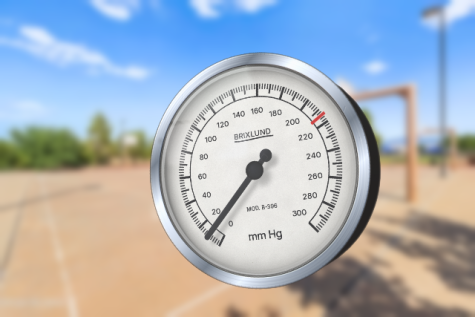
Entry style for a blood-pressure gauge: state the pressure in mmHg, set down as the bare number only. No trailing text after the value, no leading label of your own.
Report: 10
